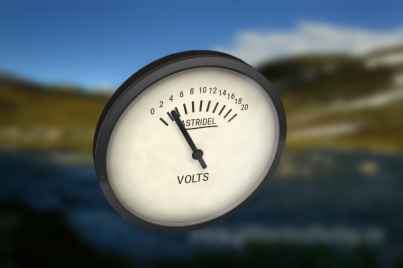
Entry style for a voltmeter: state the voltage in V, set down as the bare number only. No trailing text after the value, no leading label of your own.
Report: 3
